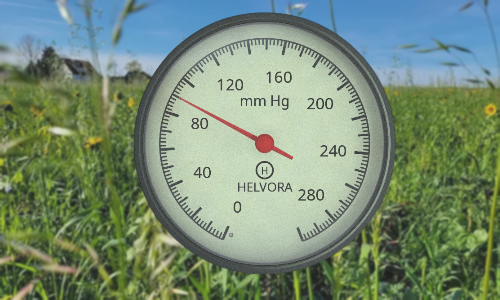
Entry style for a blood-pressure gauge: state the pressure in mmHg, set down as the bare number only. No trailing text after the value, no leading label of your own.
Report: 90
